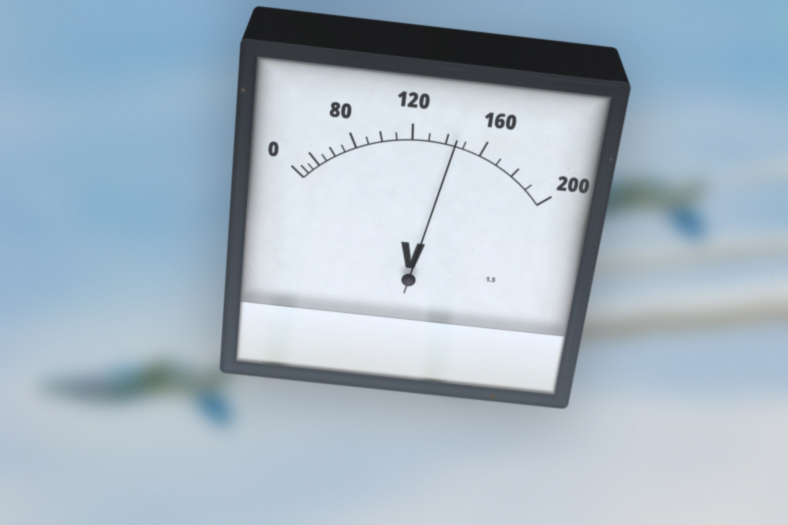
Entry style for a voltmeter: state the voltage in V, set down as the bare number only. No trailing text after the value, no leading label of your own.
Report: 145
